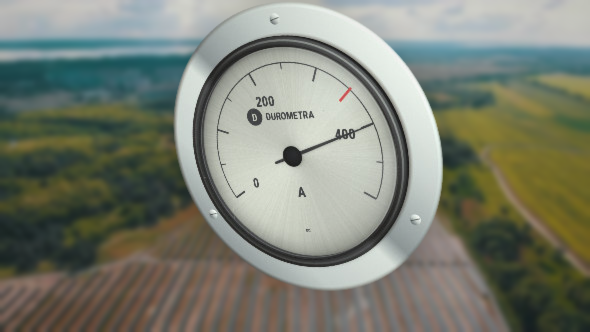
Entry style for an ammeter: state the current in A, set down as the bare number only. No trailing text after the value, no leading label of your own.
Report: 400
